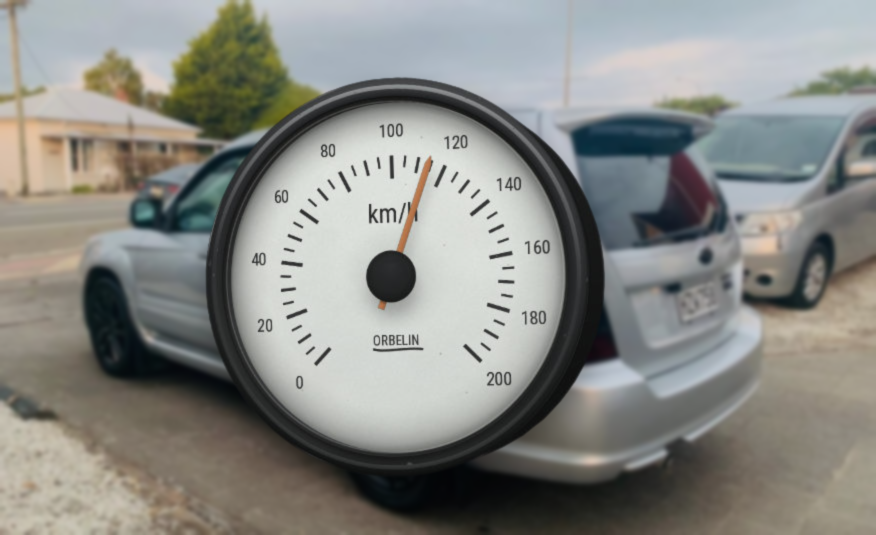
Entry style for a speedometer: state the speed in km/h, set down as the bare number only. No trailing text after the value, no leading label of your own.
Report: 115
